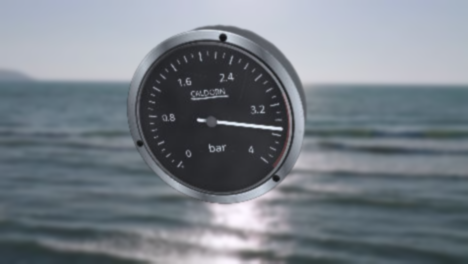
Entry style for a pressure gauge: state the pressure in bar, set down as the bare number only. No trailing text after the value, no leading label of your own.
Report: 3.5
